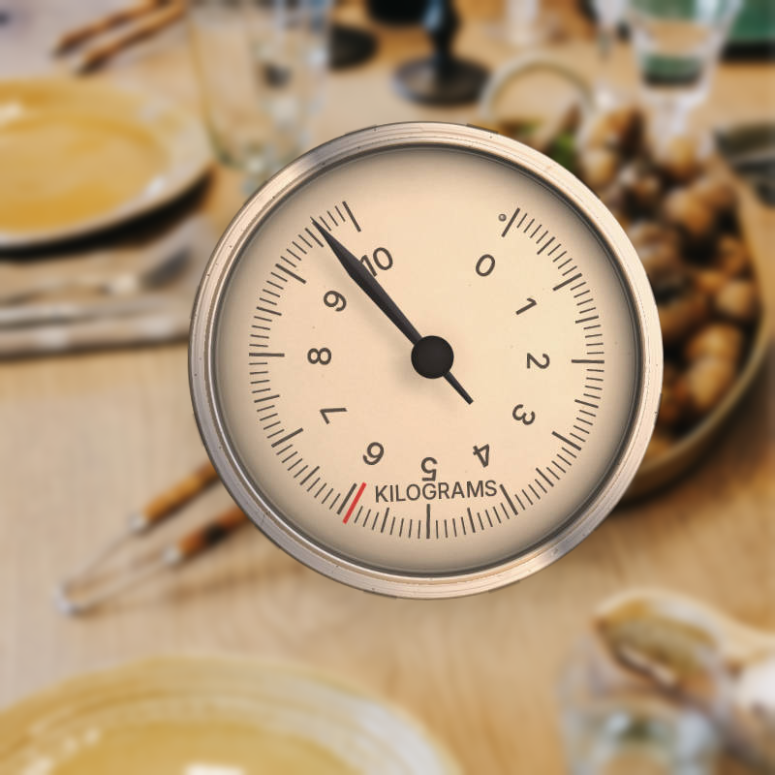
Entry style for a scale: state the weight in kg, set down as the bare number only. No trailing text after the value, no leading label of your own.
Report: 9.6
